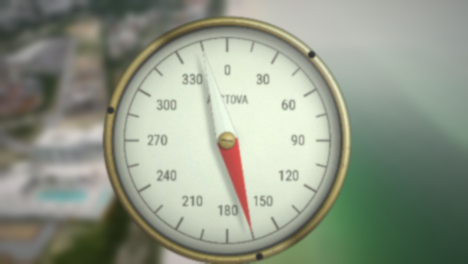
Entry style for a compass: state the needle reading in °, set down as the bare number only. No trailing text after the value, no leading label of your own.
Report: 165
